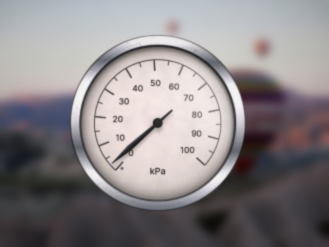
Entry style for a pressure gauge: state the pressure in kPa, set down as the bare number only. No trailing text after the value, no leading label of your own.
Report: 2.5
